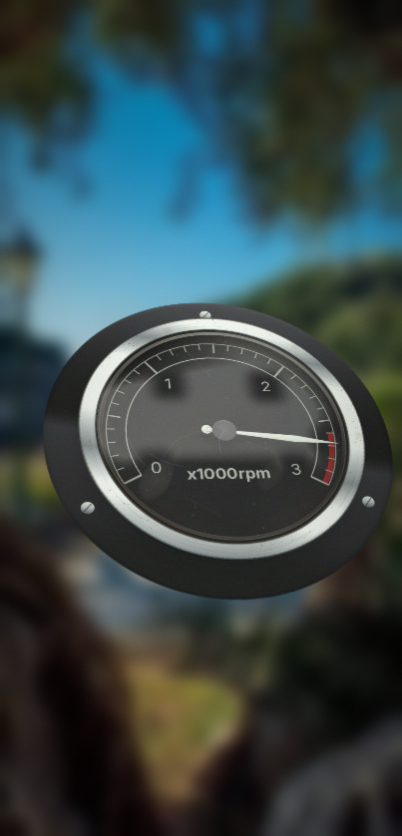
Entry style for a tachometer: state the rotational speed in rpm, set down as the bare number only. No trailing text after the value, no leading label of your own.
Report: 2700
